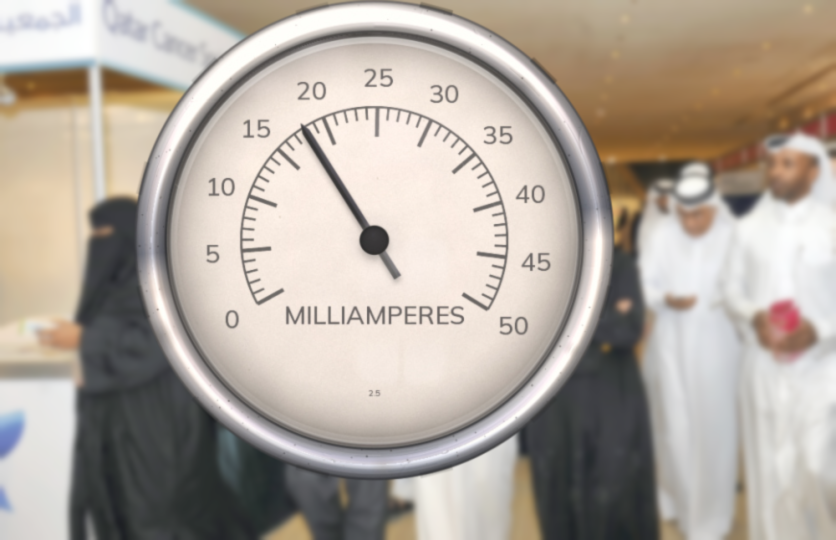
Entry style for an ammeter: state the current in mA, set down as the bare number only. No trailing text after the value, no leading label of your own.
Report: 18
